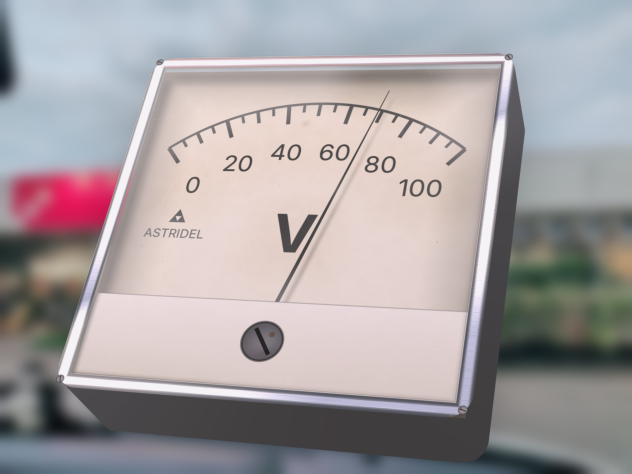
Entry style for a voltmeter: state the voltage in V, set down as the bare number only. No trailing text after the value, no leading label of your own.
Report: 70
